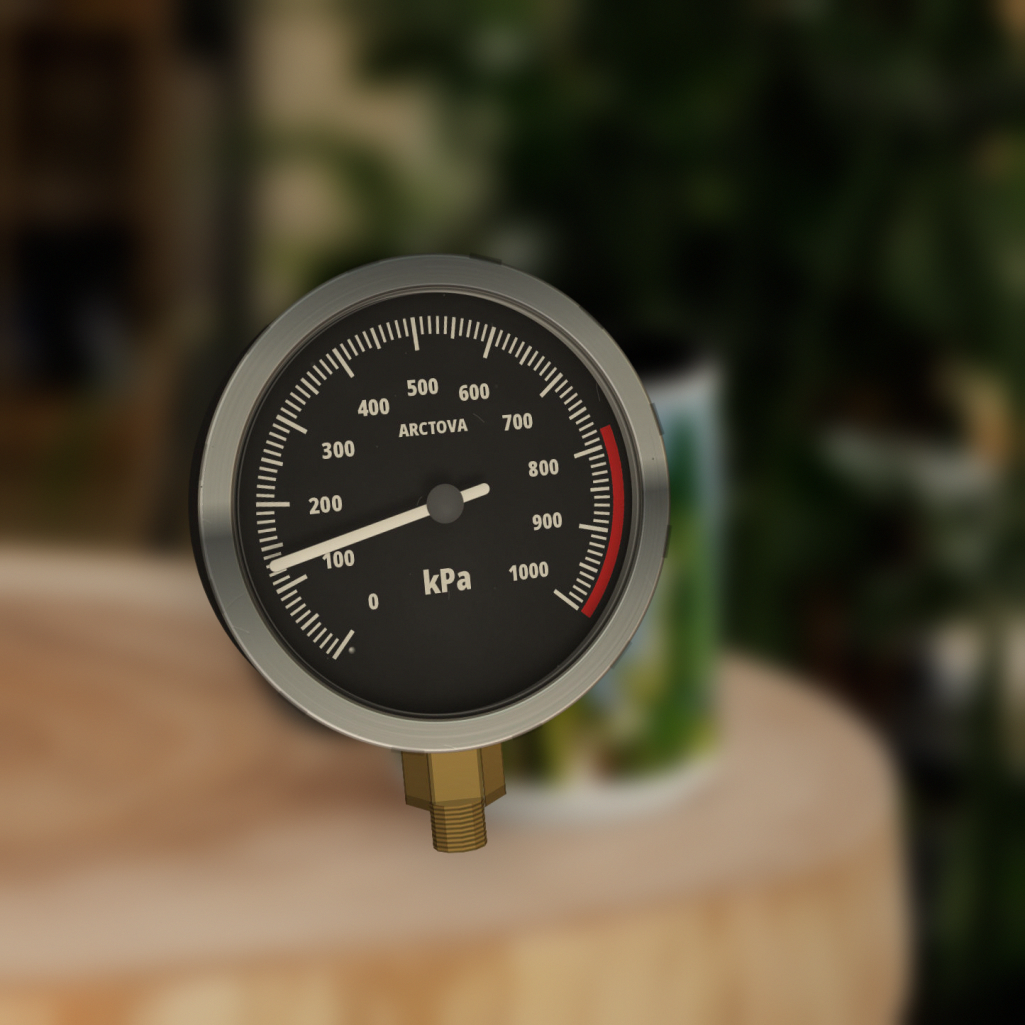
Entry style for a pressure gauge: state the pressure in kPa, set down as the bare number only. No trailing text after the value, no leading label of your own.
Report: 130
